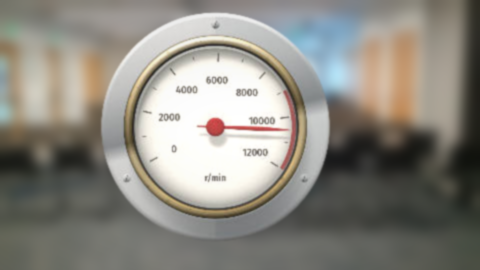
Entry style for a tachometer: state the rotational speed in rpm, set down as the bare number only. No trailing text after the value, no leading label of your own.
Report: 10500
